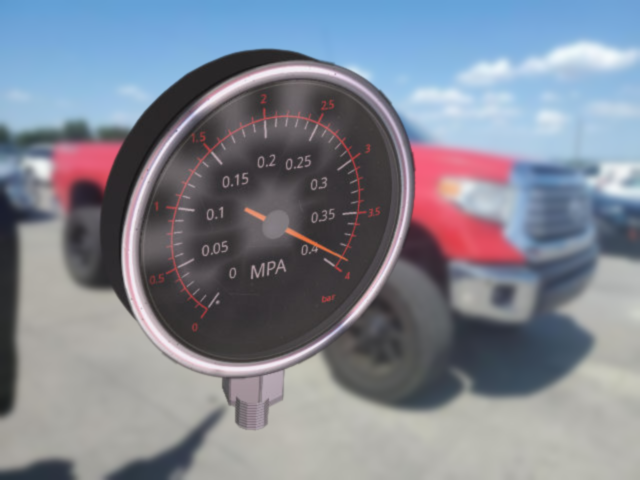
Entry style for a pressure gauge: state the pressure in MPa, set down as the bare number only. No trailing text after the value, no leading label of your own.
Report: 0.39
